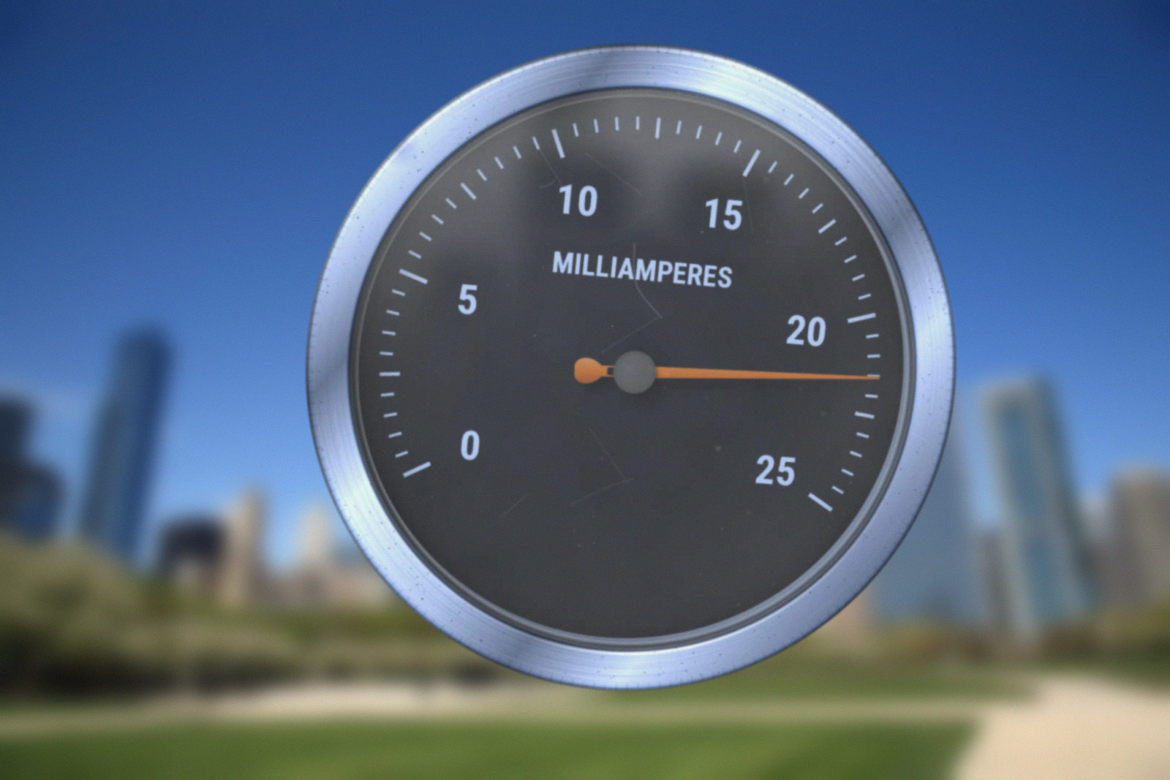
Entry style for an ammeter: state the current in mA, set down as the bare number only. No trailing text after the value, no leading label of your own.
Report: 21.5
